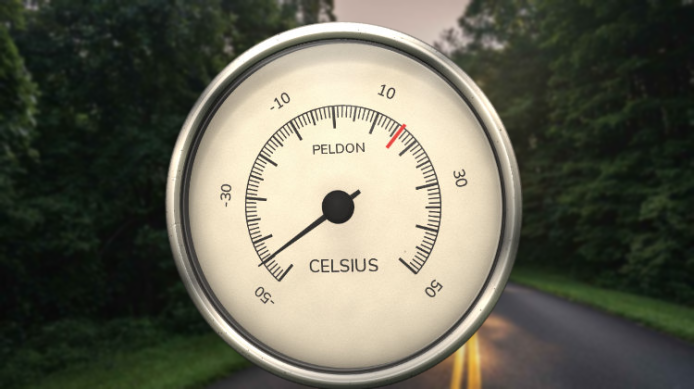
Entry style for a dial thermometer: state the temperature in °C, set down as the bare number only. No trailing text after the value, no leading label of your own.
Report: -45
